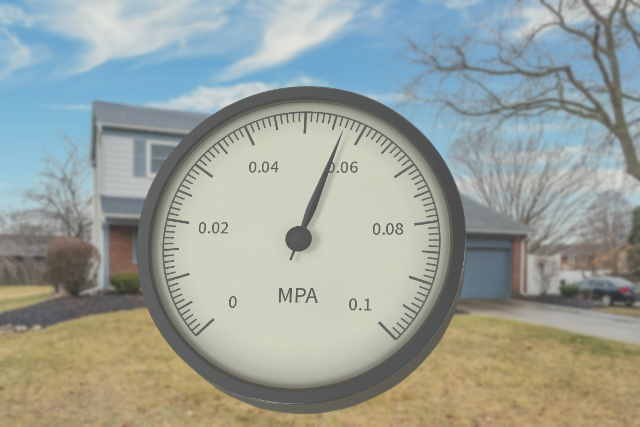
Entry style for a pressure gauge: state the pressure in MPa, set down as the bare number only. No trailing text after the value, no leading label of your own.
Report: 0.057
